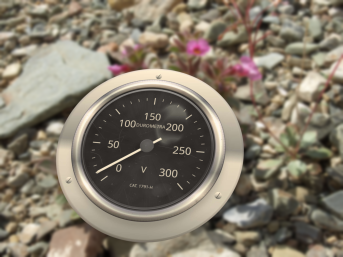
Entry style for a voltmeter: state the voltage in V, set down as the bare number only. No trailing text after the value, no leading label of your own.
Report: 10
